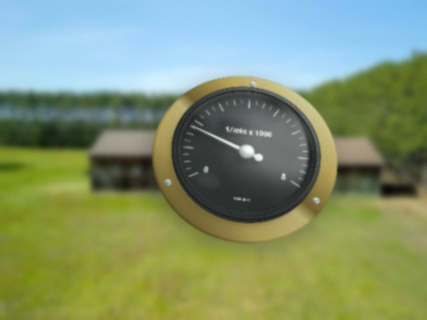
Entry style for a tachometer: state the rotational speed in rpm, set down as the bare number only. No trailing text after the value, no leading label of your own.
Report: 1750
